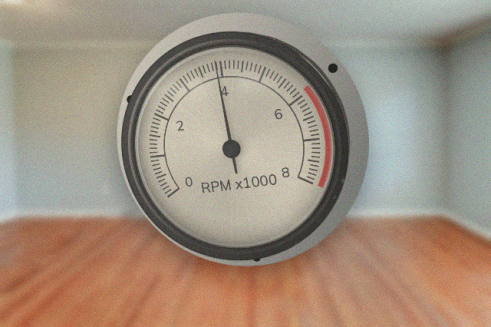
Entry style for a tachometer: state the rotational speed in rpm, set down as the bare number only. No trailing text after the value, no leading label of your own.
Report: 3900
